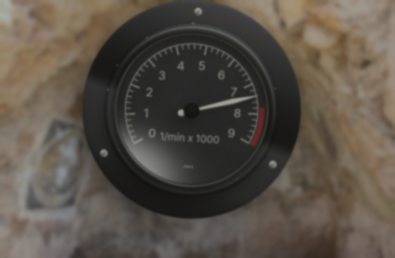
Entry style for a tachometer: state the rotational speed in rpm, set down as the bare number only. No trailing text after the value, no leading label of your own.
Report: 7400
